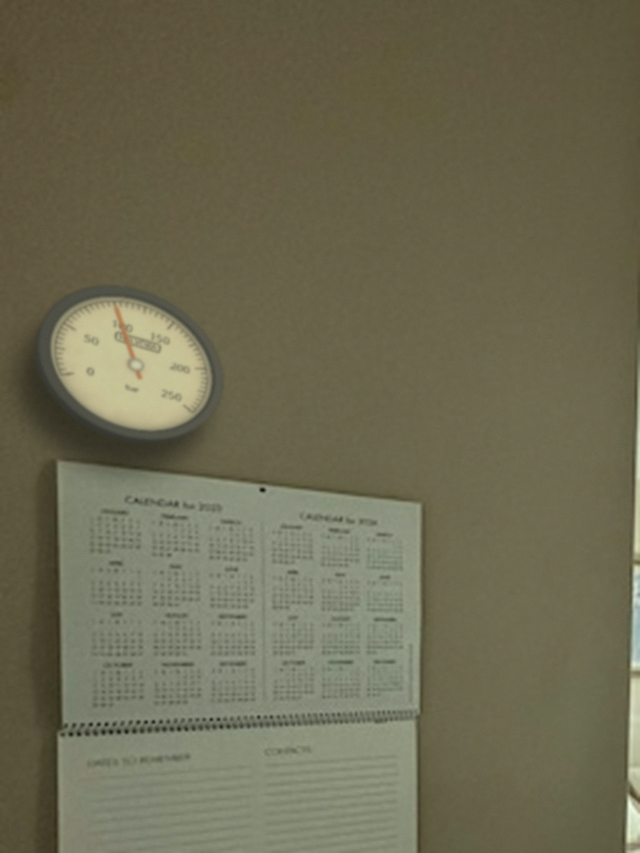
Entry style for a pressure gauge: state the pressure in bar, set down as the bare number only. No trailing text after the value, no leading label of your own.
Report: 100
